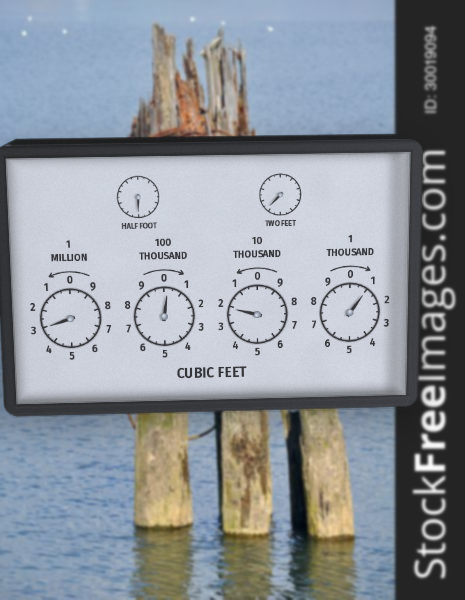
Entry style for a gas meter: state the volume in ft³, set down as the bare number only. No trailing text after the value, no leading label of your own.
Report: 302100
